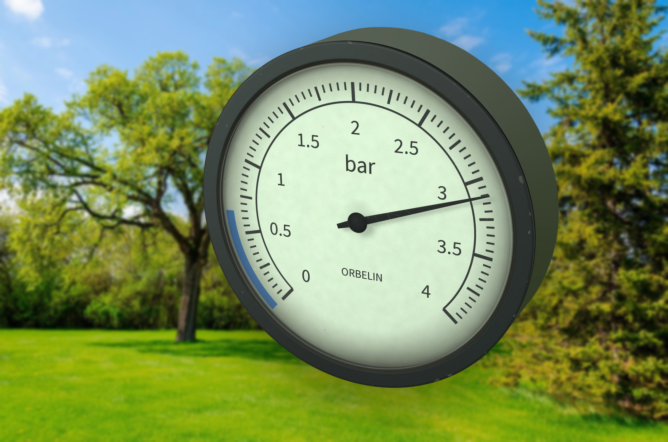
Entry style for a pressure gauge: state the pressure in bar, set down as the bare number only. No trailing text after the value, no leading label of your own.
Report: 3.1
